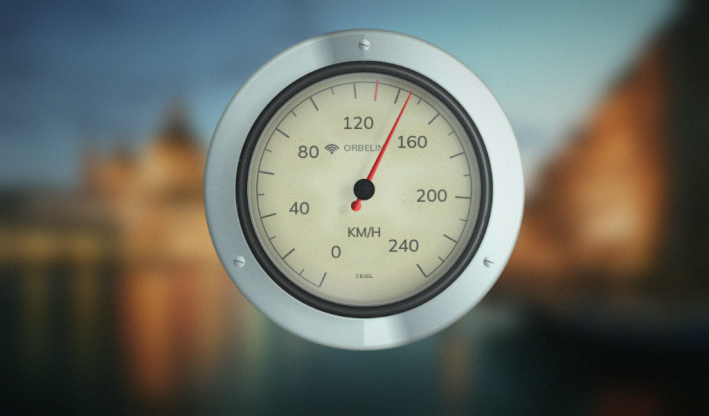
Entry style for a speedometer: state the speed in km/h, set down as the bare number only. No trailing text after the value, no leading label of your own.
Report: 145
